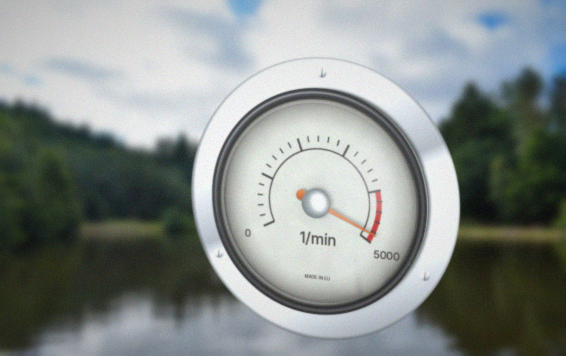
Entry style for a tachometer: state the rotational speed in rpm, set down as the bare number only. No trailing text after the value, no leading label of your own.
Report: 4800
